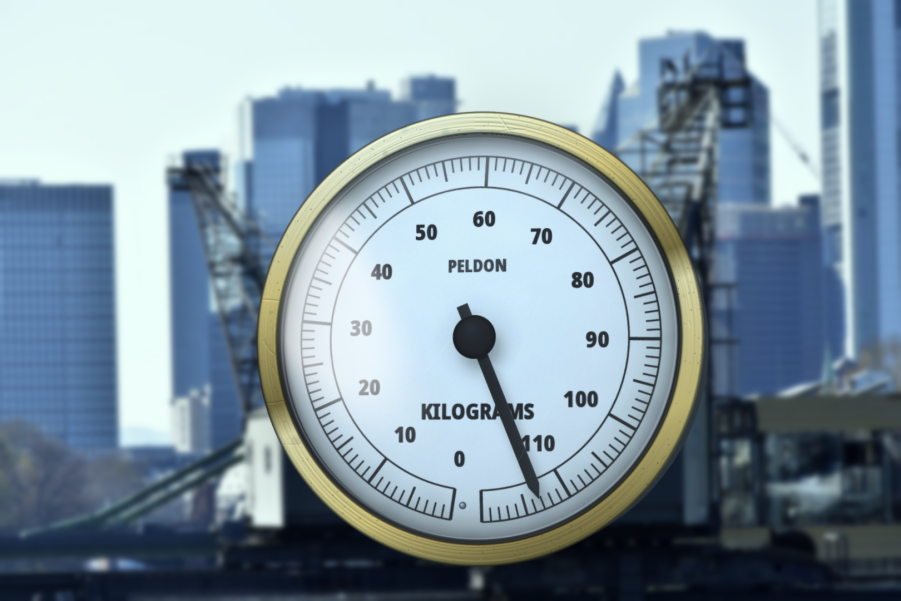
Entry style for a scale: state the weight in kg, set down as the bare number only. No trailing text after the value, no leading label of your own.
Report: 113
